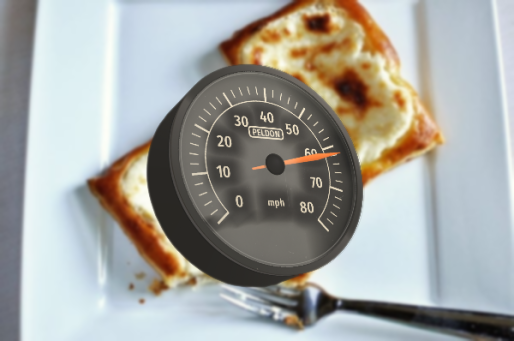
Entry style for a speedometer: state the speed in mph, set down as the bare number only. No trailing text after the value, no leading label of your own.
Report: 62
